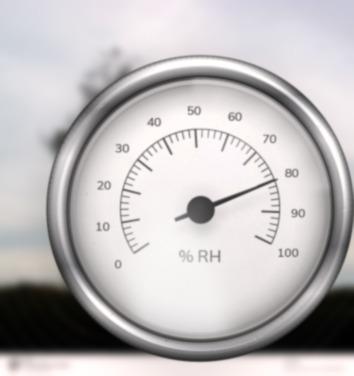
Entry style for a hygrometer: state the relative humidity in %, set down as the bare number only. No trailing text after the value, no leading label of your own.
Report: 80
